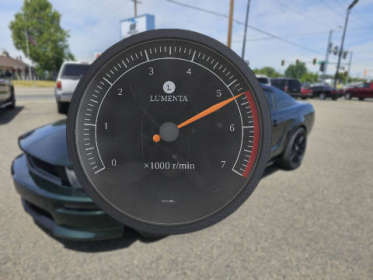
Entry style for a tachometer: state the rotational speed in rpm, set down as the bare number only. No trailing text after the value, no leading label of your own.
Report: 5300
